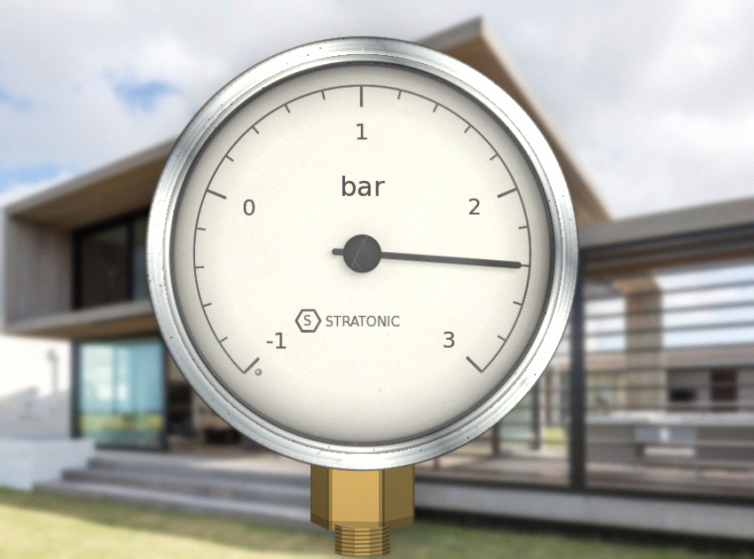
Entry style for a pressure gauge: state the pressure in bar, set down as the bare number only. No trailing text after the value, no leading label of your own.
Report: 2.4
